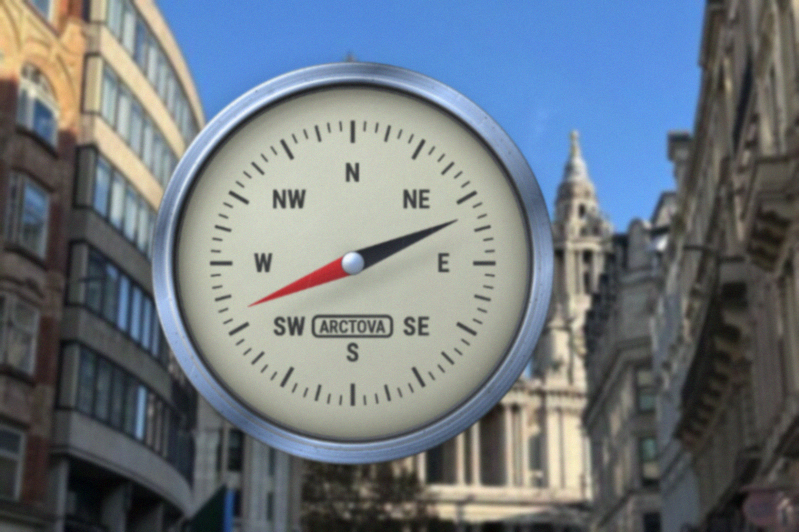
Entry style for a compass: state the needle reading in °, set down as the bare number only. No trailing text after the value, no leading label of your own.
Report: 247.5
